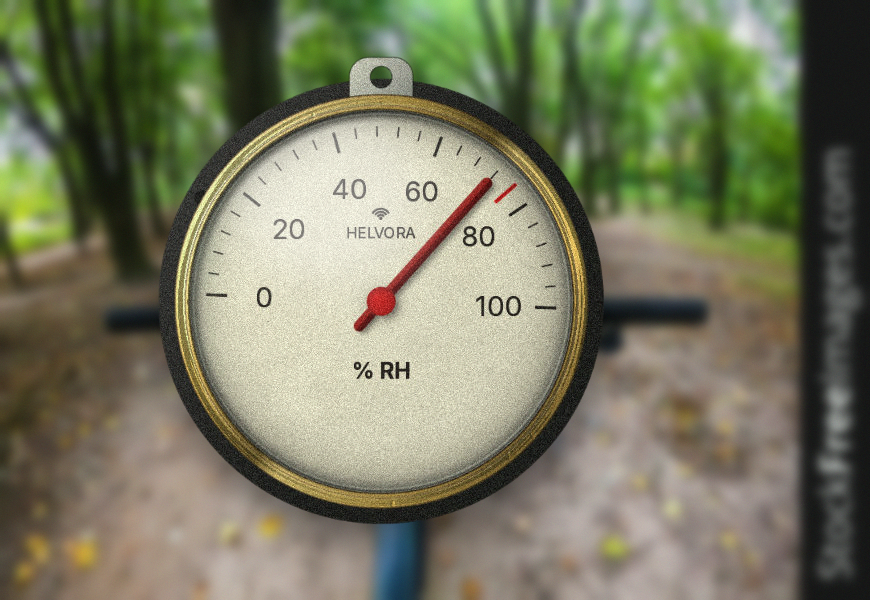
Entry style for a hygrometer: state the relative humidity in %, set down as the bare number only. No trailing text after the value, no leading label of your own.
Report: 72
